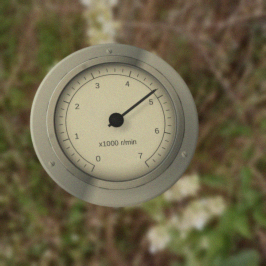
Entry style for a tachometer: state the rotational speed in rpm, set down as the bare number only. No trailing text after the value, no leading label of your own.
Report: 4800
